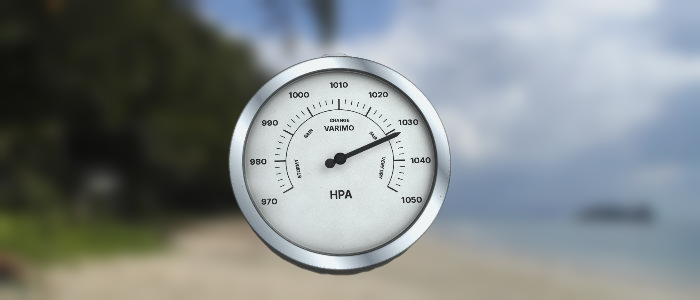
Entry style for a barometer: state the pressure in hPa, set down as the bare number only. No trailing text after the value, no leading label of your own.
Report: 1032
